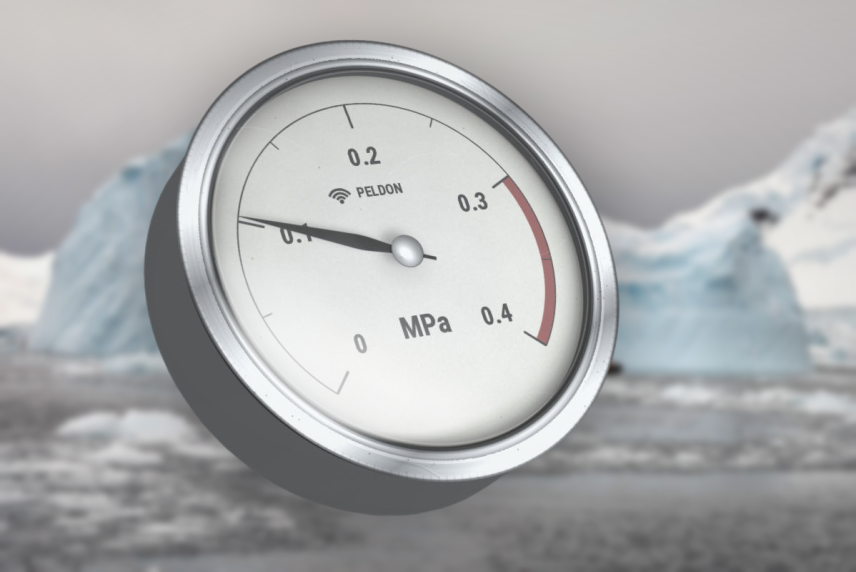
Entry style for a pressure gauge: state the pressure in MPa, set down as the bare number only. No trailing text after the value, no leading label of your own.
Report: 0.1
